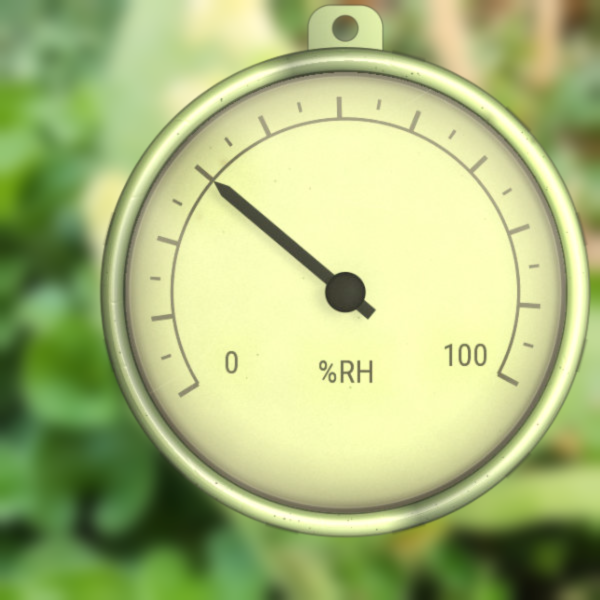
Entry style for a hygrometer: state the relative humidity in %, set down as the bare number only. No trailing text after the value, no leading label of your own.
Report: 30
